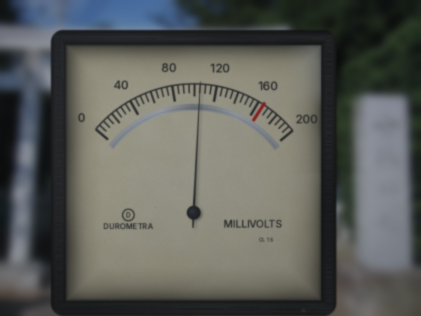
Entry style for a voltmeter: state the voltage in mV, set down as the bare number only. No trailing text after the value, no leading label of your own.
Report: 105
